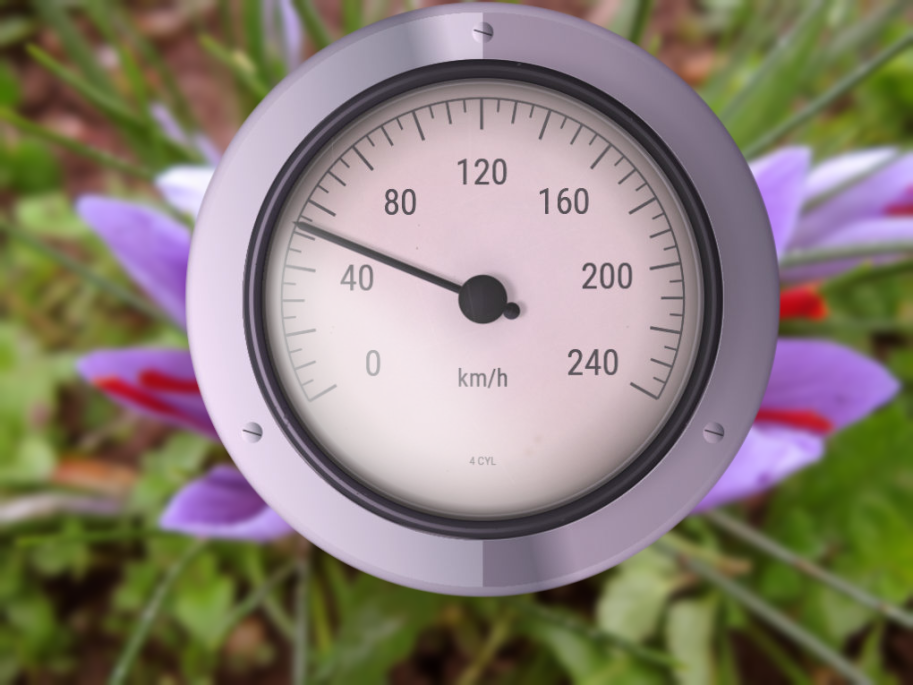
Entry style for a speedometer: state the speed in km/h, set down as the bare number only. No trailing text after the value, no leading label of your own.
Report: 52.5
